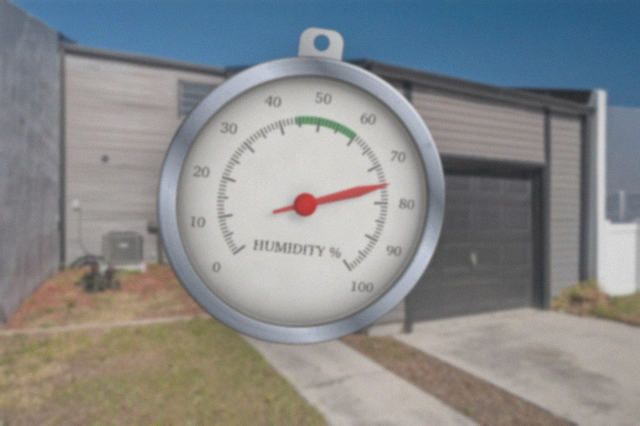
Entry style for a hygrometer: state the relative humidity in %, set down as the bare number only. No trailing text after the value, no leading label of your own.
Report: 75
